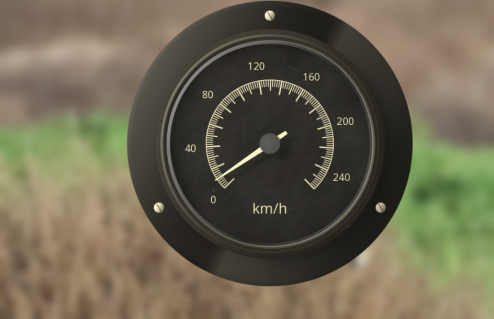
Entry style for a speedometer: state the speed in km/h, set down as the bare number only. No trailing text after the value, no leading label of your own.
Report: 10
